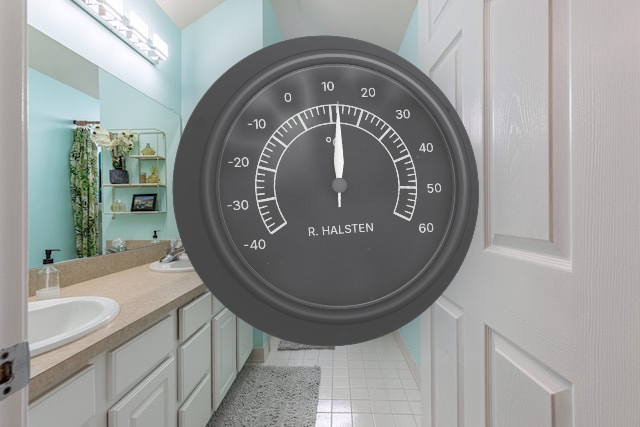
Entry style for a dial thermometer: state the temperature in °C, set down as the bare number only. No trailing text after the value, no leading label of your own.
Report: 12
